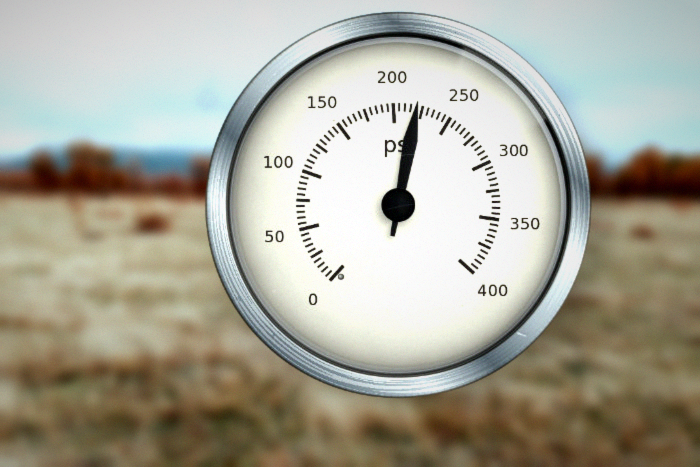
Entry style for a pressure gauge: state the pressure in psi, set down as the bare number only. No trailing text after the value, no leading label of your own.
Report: 220
